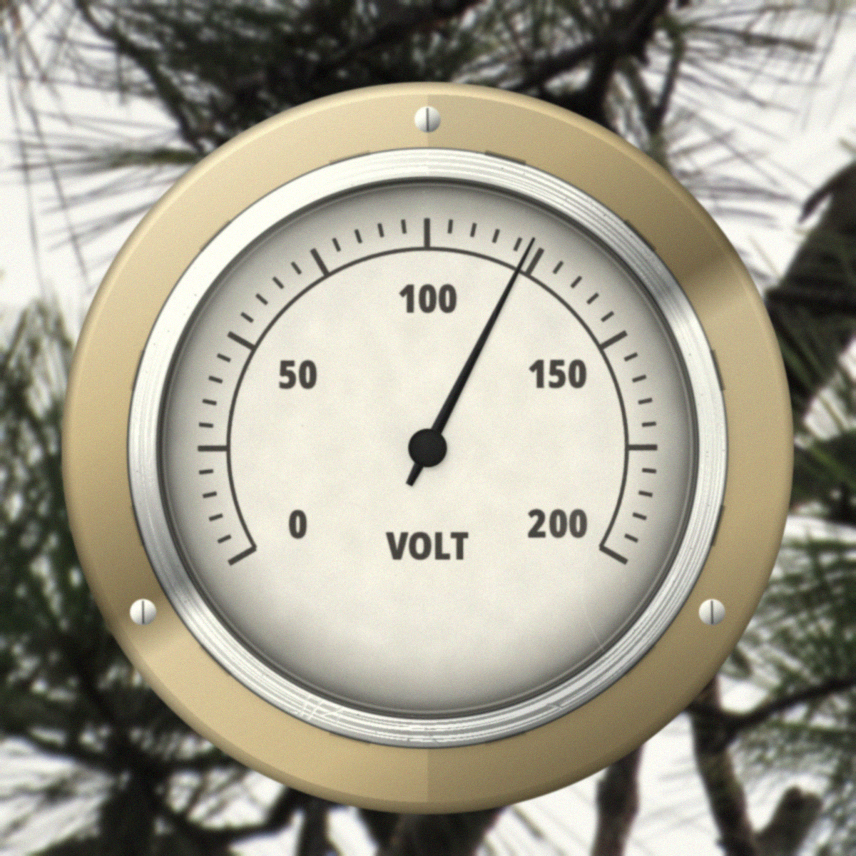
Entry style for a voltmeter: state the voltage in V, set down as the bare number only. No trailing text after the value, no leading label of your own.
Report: 122.5
